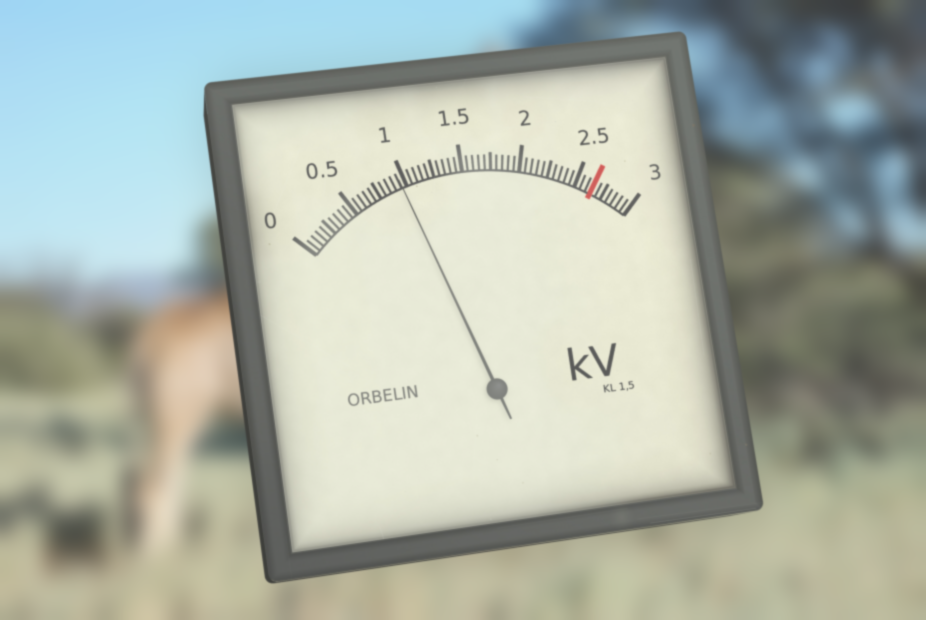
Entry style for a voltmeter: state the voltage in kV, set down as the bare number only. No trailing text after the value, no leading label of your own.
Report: 0.95
